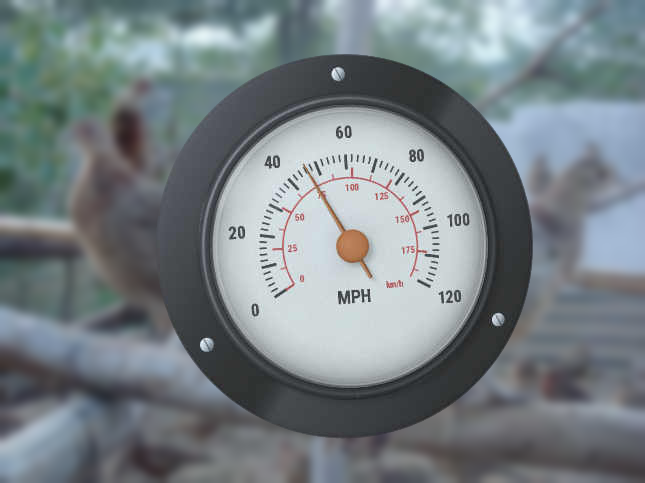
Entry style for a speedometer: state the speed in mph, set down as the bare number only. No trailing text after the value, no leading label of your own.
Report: 46
